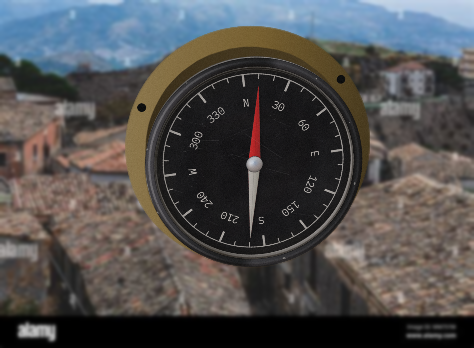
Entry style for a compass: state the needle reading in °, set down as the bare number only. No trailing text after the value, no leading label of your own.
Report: 10
